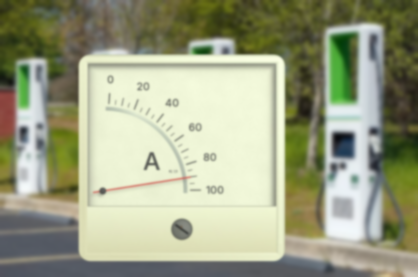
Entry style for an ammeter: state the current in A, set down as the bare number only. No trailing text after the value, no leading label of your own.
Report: 90
